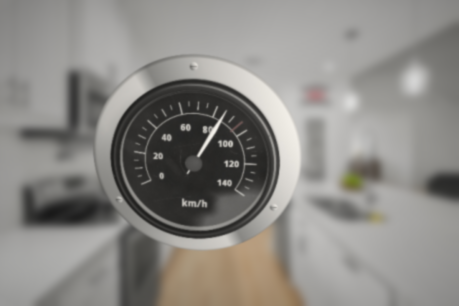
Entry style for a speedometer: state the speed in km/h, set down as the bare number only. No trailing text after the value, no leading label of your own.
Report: 85
